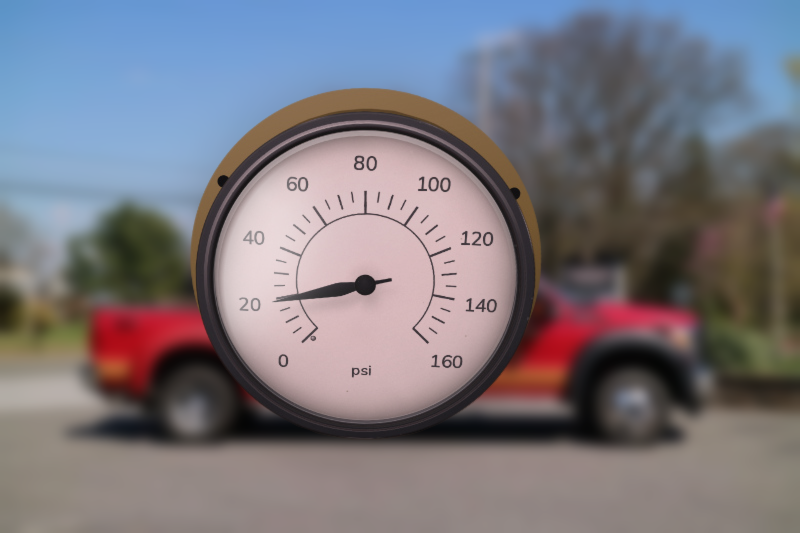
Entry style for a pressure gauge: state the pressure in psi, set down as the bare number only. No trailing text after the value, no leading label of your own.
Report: 20
